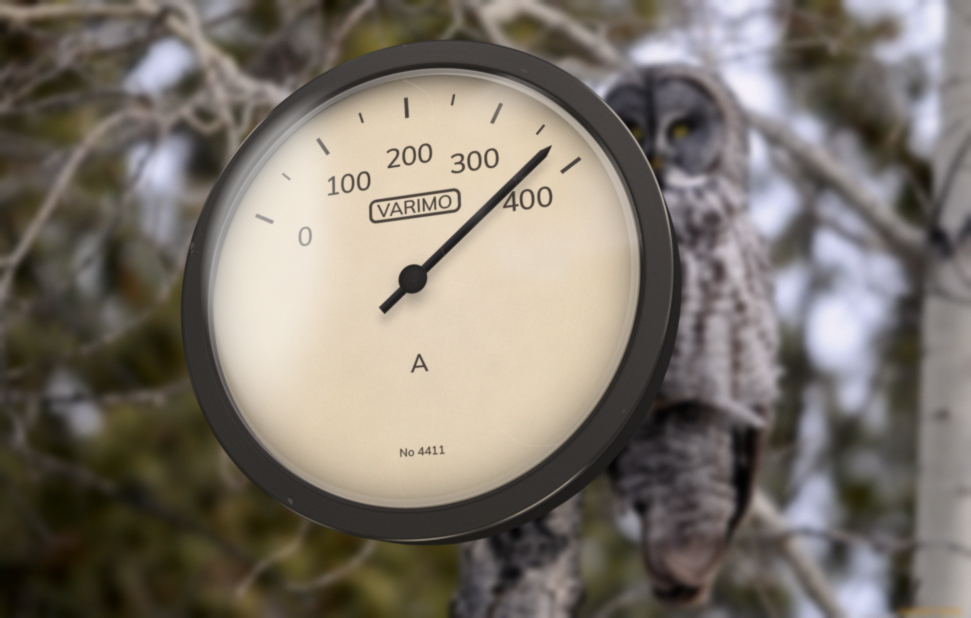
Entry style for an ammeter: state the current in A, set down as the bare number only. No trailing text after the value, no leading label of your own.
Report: 375
